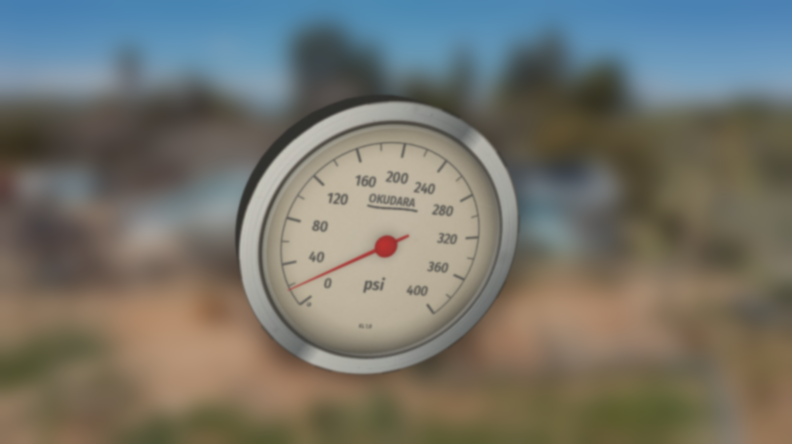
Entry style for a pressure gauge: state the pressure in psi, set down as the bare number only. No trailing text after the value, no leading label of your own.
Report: 20
